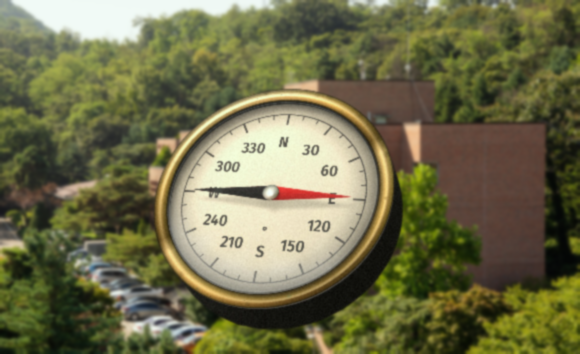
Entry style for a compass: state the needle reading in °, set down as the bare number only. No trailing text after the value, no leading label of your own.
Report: 90
